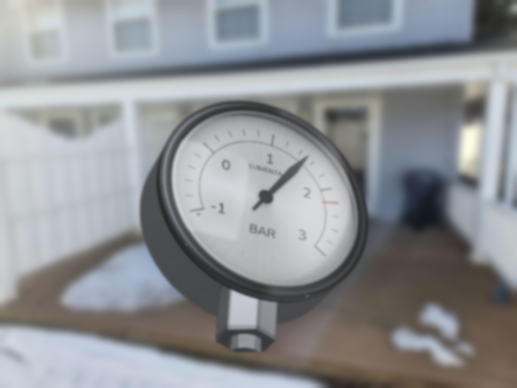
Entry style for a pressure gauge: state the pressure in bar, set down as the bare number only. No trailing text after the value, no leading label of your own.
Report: 1.5
